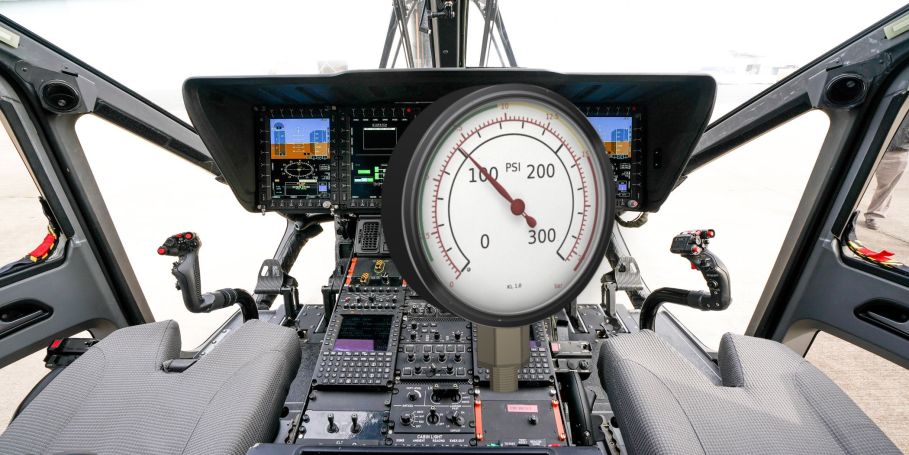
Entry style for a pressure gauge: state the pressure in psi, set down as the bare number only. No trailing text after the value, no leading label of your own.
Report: 100
